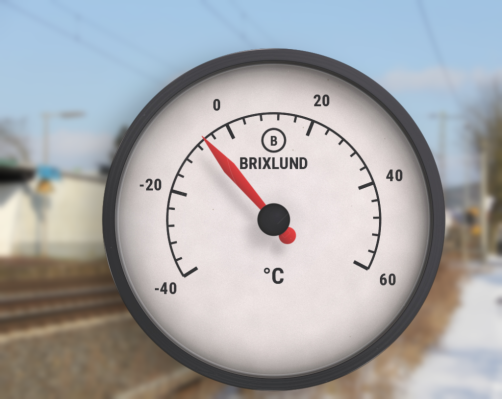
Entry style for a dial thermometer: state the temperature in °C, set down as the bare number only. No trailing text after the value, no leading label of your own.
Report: -6
